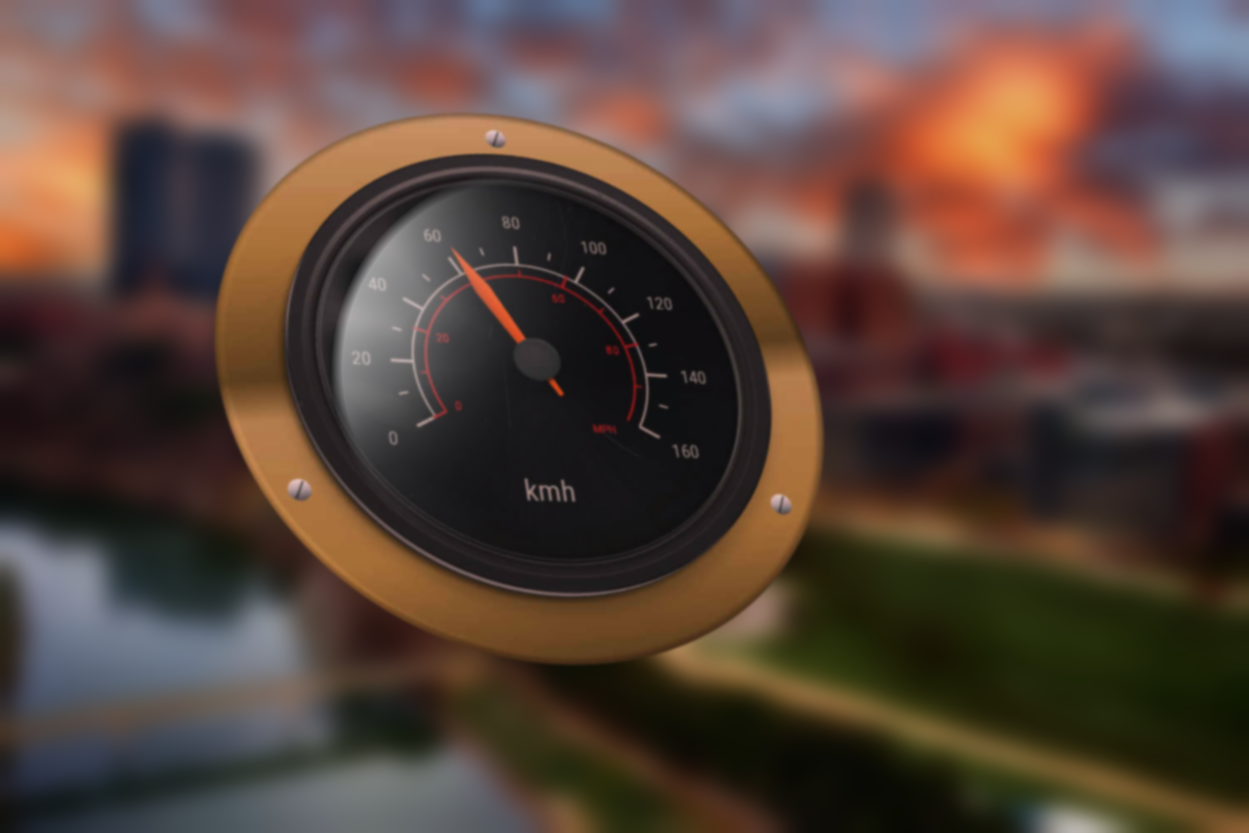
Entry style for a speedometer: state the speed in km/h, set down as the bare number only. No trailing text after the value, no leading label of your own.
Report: 60
